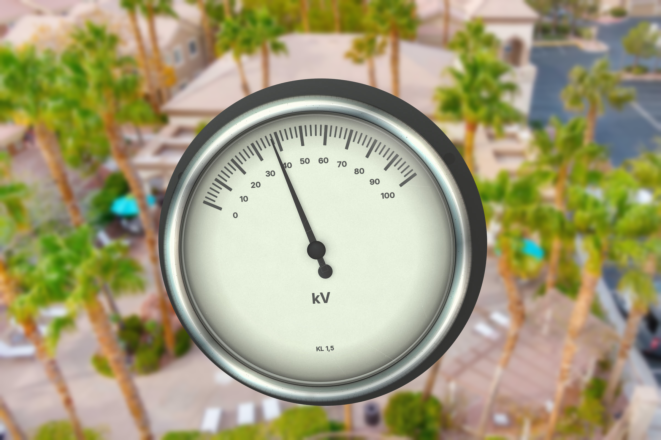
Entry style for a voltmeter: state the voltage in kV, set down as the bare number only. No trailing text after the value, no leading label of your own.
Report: 38
